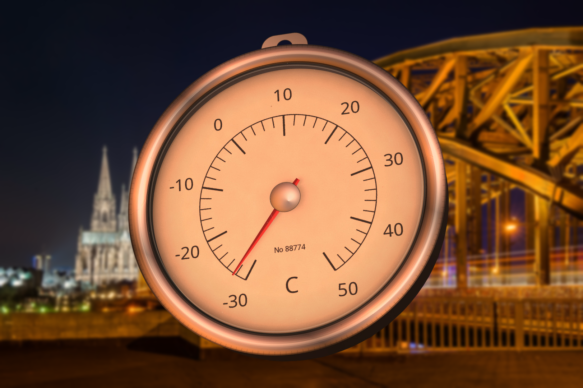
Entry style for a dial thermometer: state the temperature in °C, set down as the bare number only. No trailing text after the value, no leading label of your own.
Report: -28
